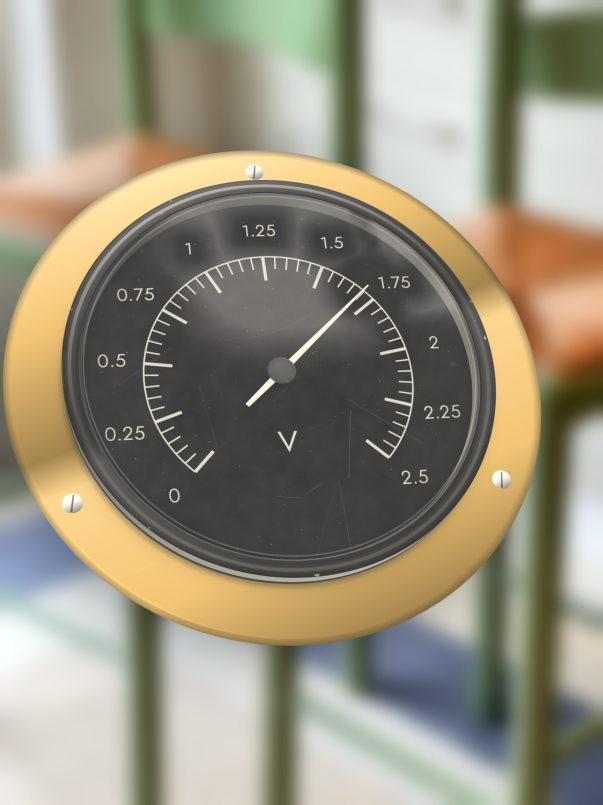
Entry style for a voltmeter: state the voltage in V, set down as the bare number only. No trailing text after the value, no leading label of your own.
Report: 1.7
